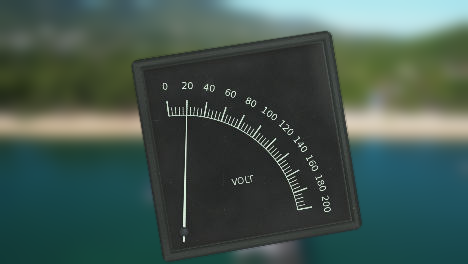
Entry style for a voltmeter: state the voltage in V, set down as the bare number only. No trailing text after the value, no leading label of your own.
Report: 20
